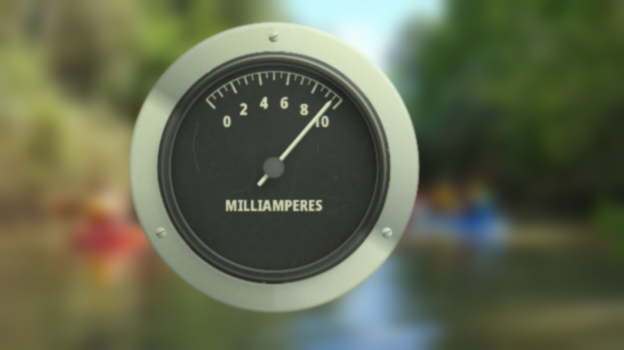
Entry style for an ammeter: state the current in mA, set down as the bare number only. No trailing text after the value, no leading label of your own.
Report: 9.5
